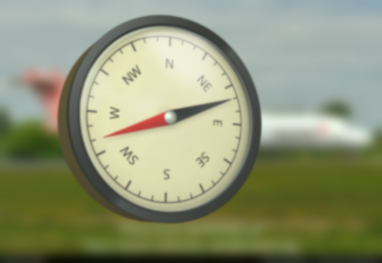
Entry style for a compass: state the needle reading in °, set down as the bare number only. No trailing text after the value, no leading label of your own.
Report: 250
